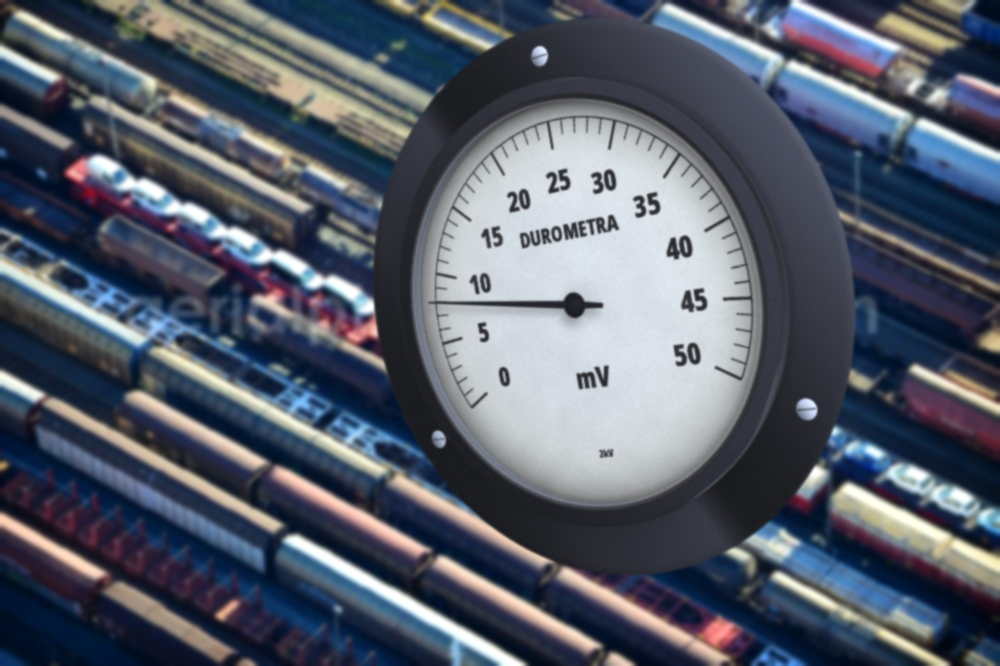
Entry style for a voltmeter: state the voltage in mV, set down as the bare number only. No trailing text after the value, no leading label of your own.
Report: 8
